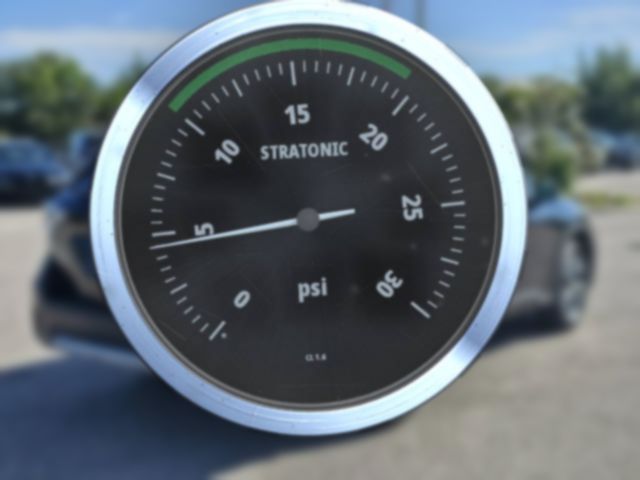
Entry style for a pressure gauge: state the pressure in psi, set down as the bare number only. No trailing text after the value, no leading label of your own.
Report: 4.5
